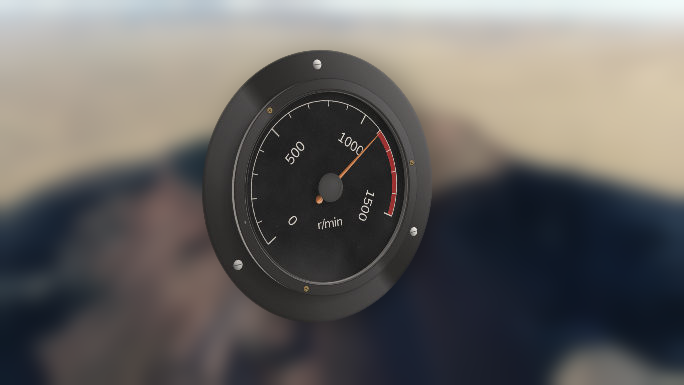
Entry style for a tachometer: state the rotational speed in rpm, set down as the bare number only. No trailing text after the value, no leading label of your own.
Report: 1100
